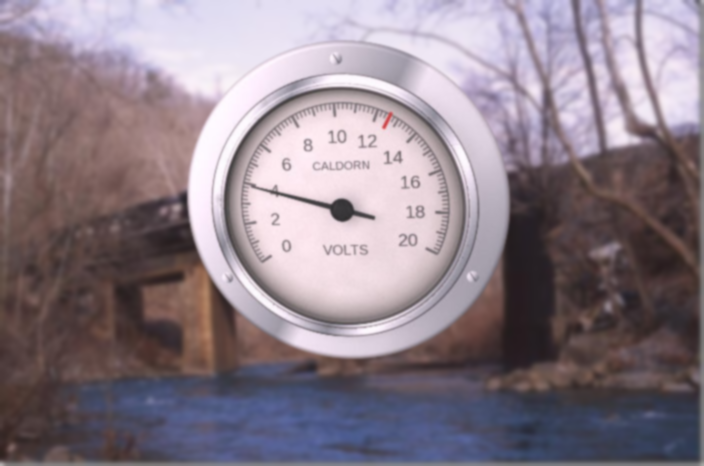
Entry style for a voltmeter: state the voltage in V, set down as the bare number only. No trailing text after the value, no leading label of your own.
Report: 4
